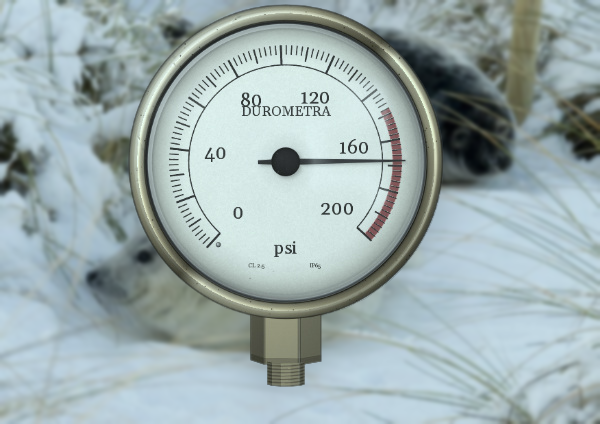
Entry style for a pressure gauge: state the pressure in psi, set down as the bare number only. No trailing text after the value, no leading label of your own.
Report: 168
